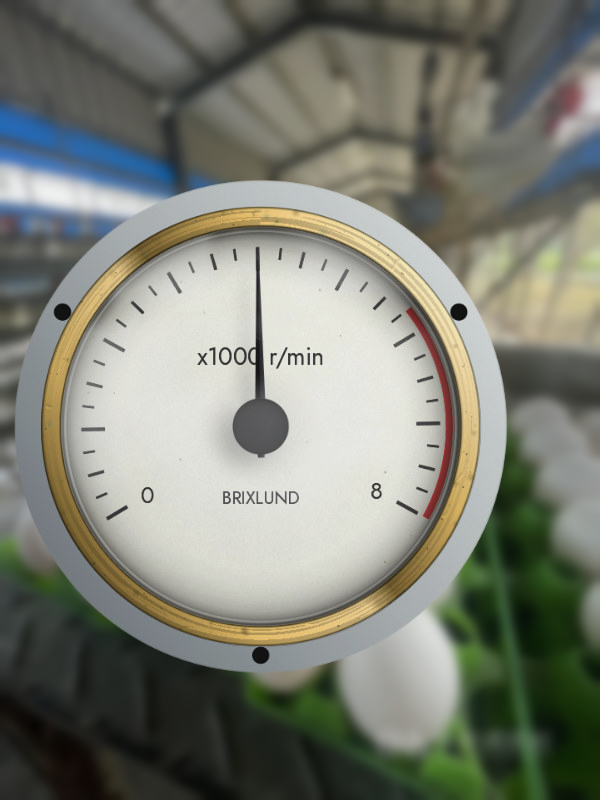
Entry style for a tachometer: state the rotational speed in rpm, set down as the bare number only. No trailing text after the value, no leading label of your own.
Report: 4000
